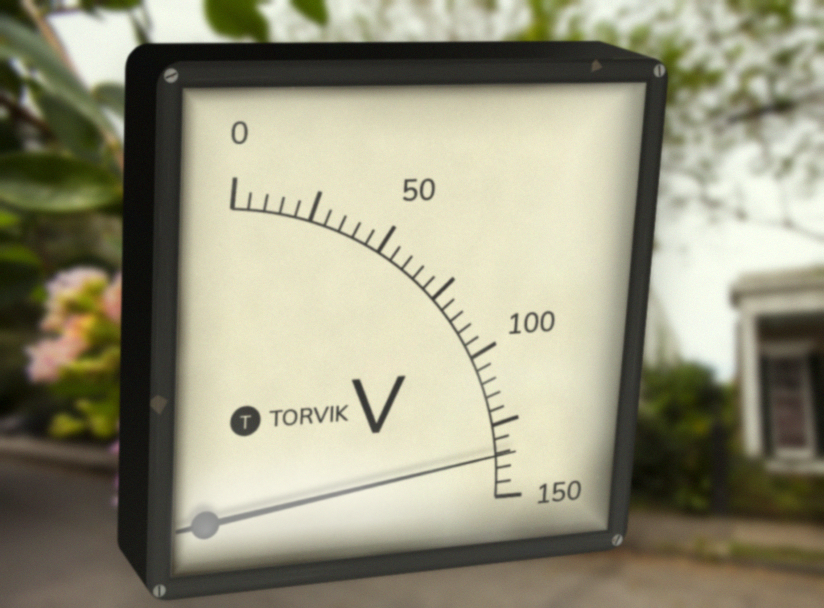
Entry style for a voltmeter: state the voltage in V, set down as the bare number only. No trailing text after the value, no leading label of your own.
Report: 135
